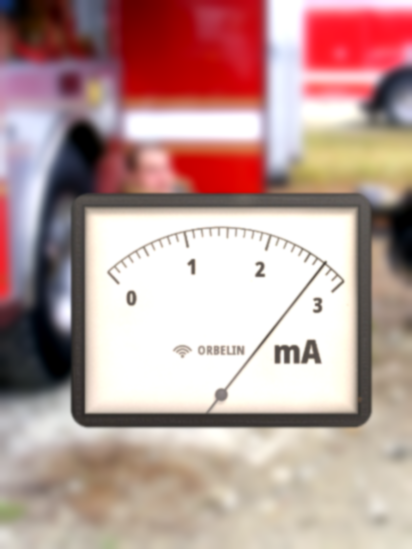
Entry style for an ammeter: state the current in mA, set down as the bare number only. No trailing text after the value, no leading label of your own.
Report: 2.7
